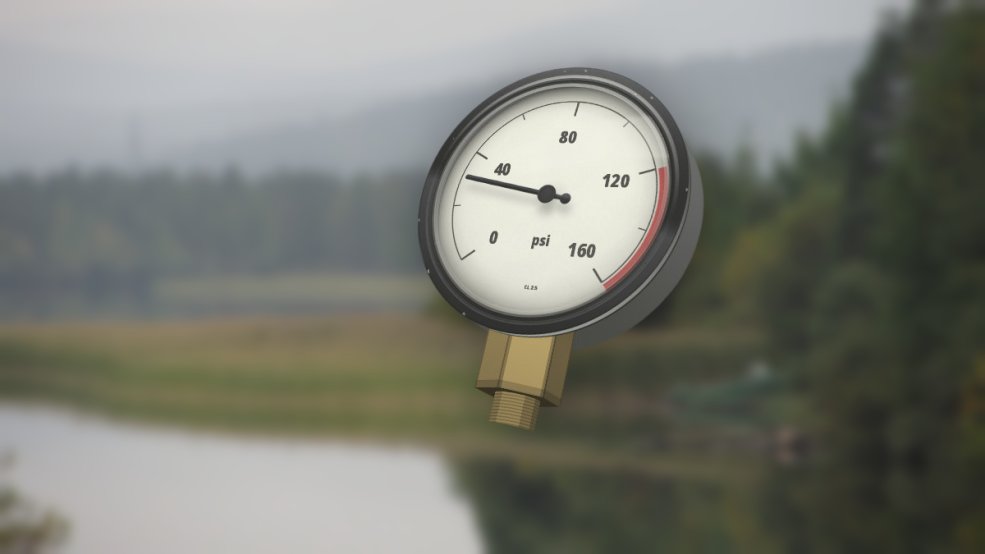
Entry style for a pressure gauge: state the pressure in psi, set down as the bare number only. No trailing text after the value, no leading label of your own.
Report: 30
